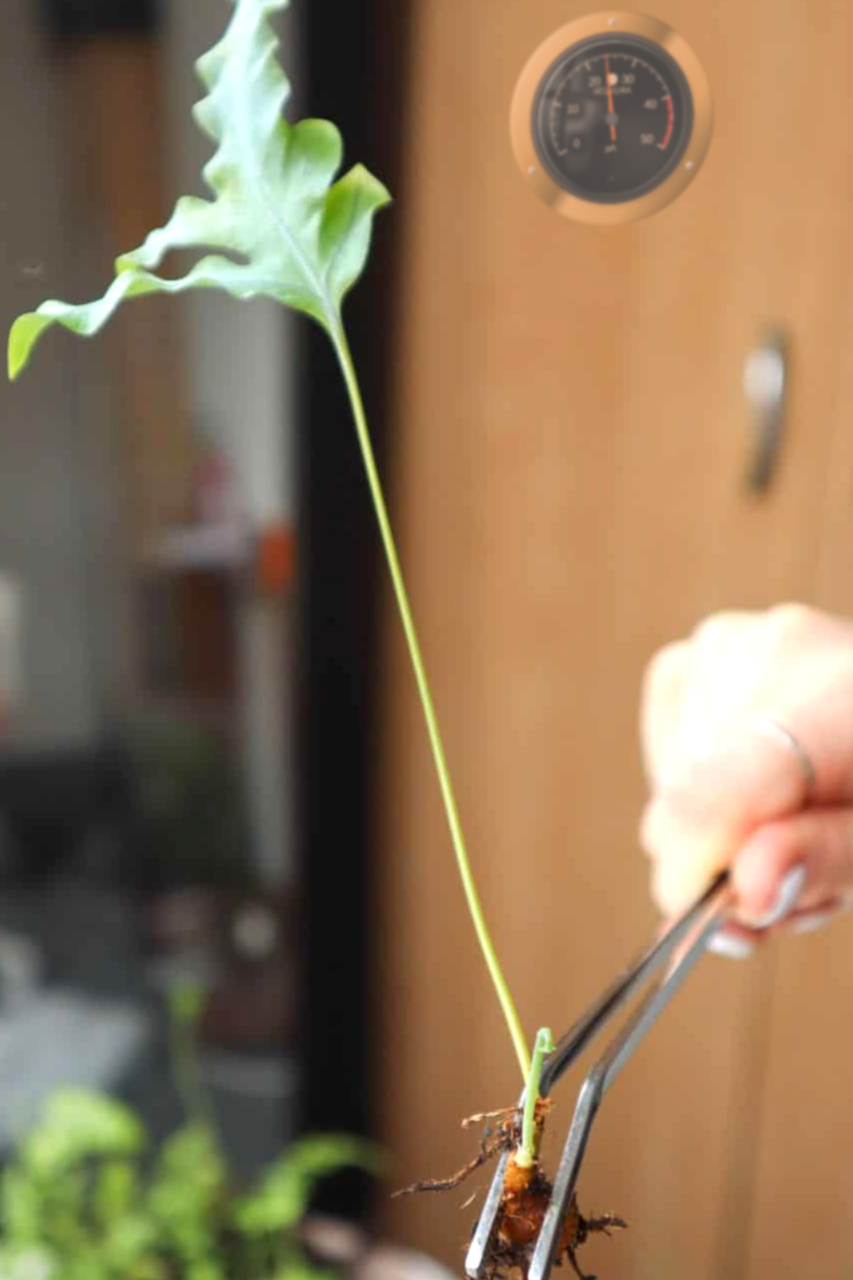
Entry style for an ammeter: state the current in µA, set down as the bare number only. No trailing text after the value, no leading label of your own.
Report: 24
